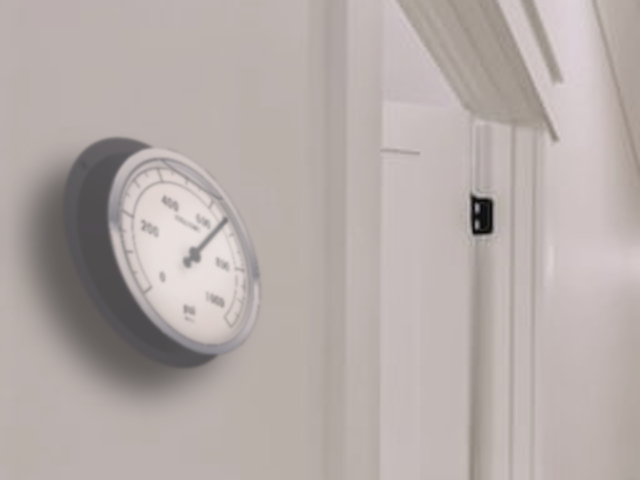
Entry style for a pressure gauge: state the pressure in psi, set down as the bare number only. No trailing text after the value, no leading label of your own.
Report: 650
